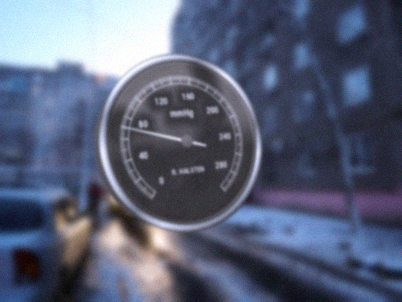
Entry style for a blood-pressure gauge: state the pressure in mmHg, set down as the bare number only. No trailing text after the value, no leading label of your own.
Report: 70
